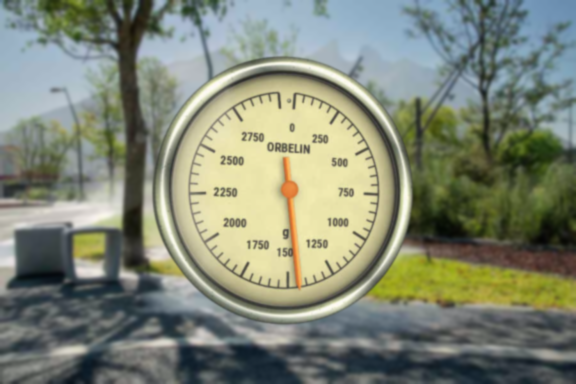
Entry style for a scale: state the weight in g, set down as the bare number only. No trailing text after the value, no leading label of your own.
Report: 1450
